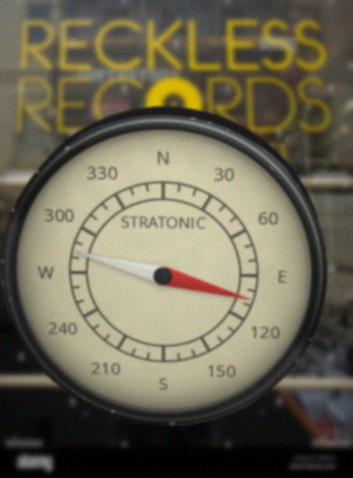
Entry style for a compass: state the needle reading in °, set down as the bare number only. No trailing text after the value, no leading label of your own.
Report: 105
